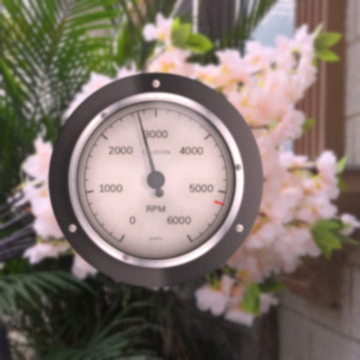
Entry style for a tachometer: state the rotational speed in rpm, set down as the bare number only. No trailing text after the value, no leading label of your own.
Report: 2700
